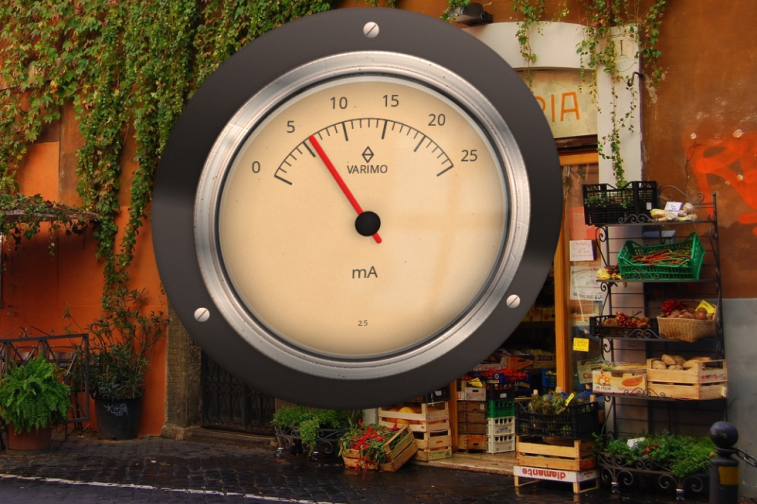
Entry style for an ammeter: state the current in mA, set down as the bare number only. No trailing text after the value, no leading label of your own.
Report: 6
